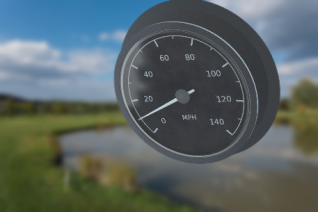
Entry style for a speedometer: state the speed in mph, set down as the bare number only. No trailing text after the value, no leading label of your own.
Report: 10
